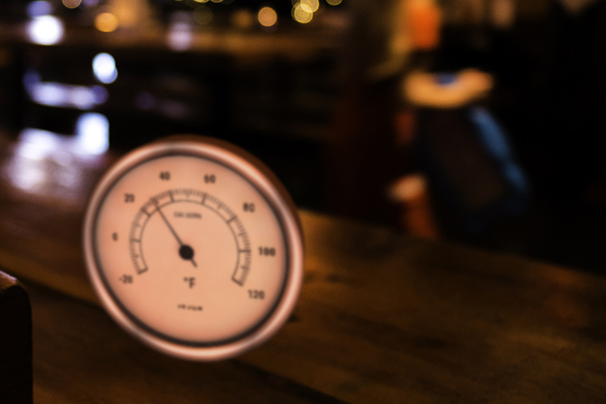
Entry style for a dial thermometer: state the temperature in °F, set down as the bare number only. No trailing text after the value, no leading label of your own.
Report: 30
